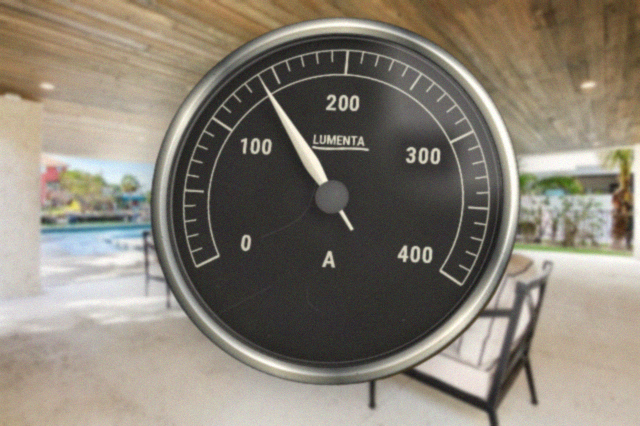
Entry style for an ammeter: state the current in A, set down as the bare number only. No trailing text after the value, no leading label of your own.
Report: 140
